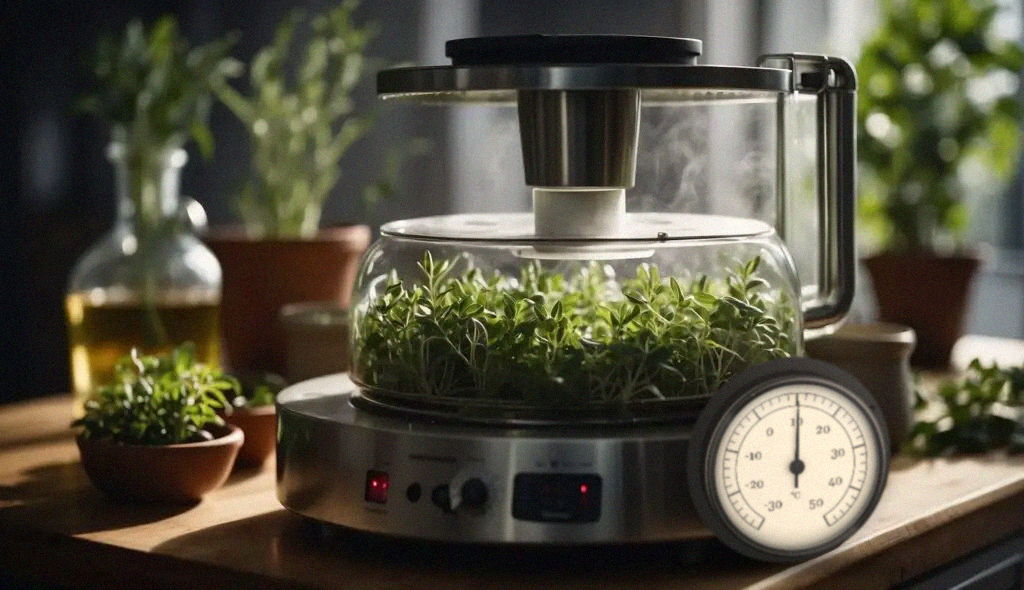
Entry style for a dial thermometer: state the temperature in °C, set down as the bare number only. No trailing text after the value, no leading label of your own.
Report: 10
